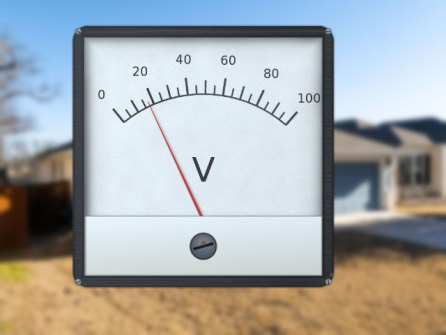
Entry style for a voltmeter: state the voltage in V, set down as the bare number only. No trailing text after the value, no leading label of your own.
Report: 17.5
